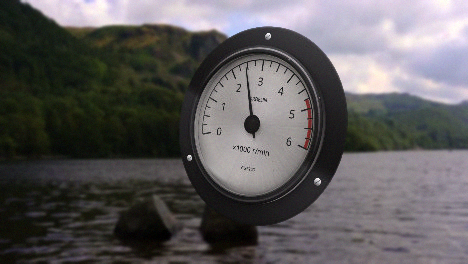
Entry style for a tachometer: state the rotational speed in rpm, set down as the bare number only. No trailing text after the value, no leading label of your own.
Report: 2500
